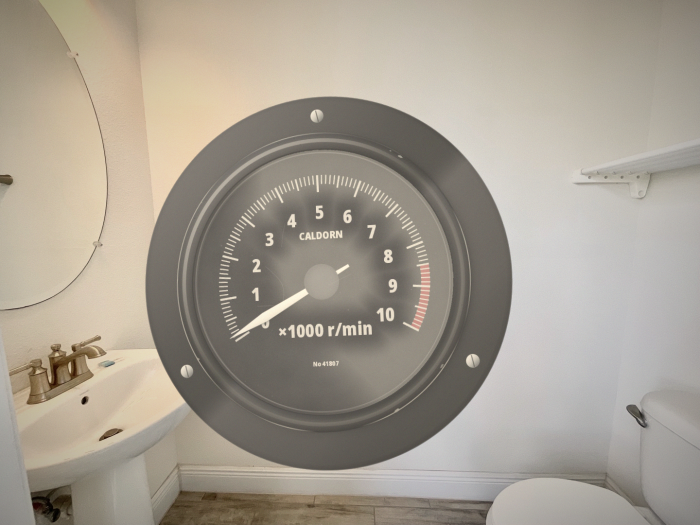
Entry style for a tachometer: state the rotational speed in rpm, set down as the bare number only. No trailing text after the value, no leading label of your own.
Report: 100
